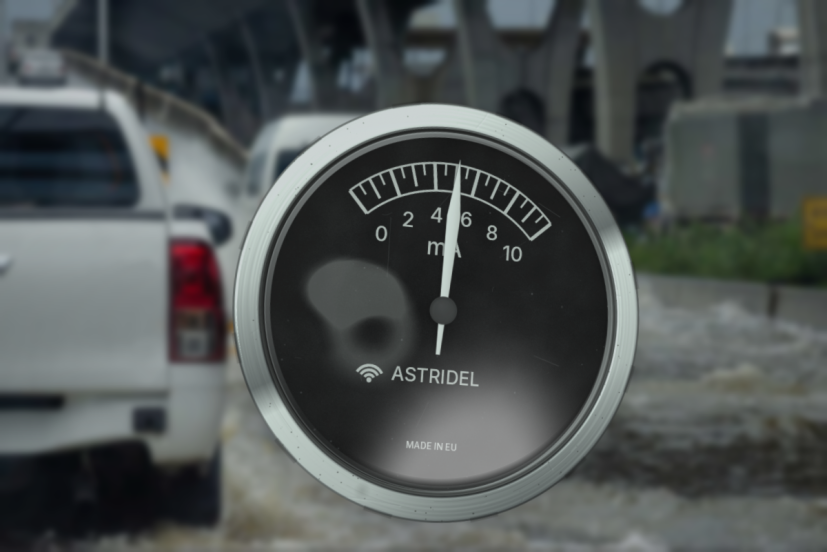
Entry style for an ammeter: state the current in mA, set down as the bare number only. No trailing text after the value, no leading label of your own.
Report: 5
